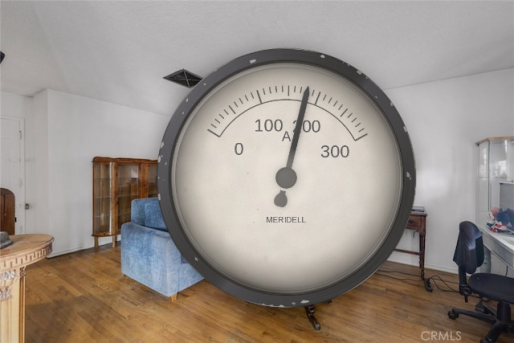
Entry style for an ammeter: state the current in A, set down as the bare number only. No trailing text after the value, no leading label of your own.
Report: 180
